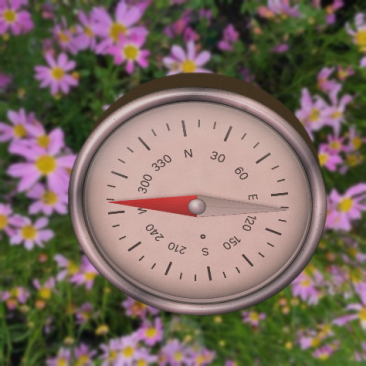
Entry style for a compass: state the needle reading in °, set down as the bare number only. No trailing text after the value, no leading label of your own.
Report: 280
